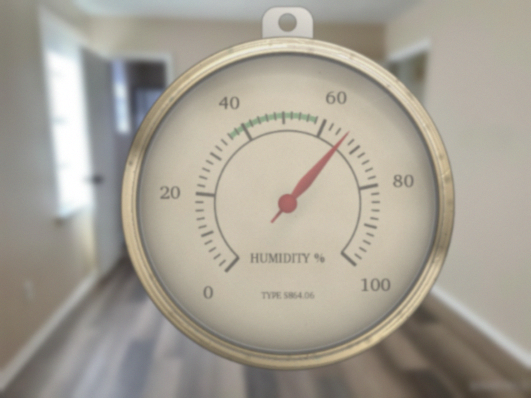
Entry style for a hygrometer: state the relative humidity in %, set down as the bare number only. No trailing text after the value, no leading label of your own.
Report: 66
